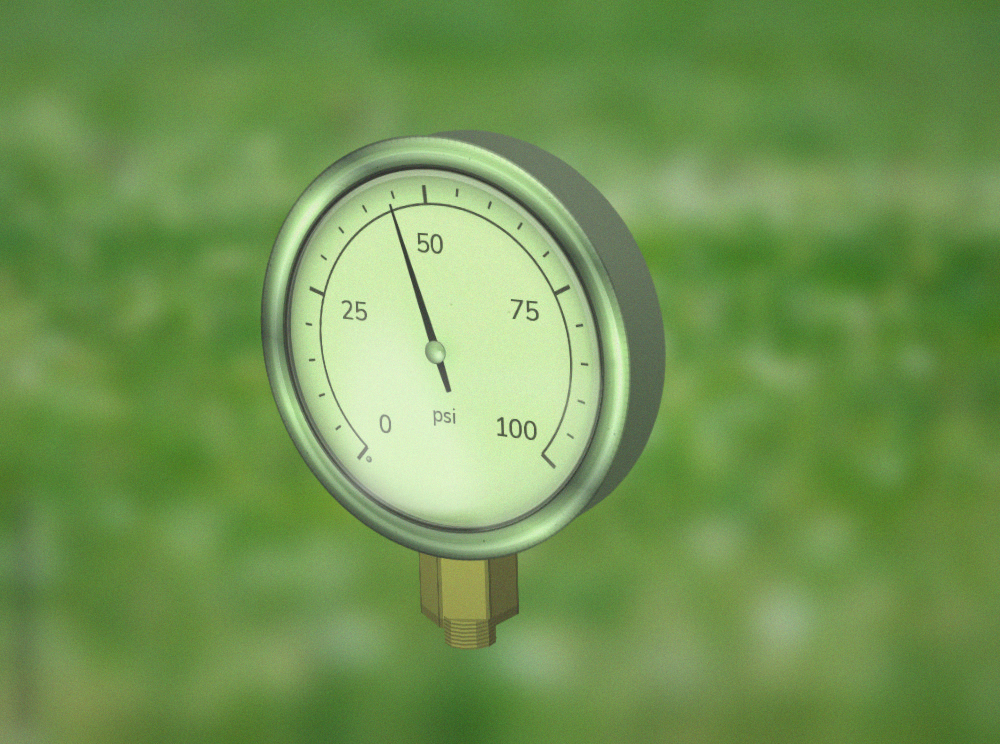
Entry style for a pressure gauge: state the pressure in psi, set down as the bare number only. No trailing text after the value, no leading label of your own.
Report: 45
